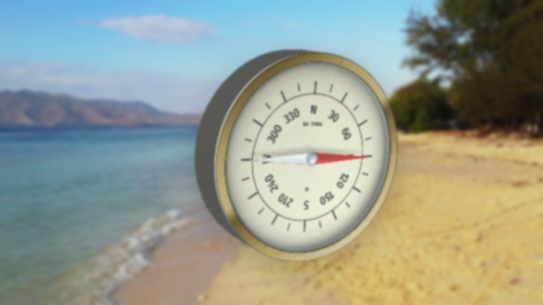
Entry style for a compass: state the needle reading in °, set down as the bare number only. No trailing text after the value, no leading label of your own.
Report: 90
